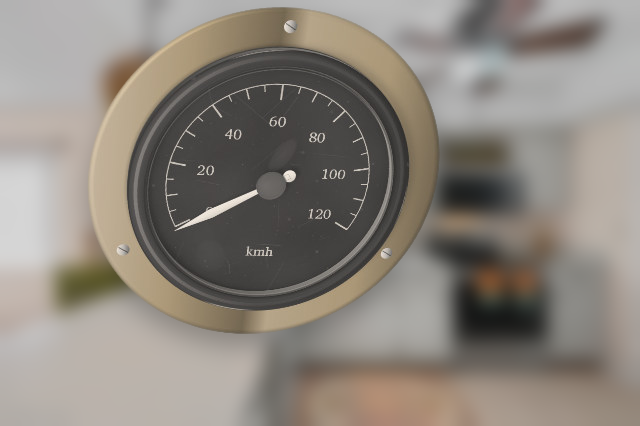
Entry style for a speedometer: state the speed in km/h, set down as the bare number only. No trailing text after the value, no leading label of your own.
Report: 0
